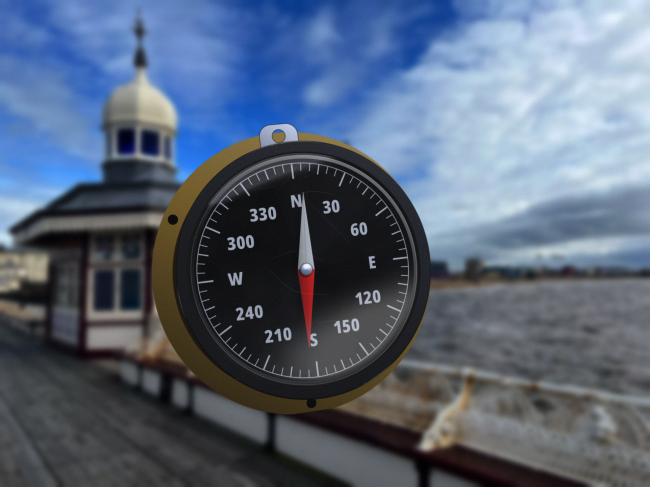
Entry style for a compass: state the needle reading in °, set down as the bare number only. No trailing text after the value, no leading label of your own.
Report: 185
